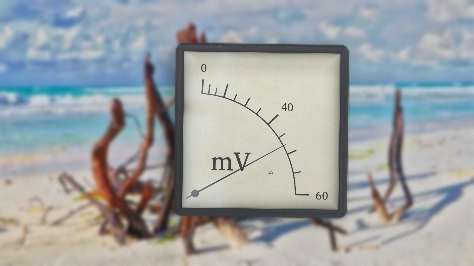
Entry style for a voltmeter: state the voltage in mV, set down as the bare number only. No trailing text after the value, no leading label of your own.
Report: 47.5
